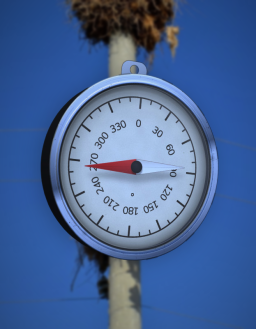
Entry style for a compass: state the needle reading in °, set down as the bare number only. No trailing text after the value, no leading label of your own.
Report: 265
